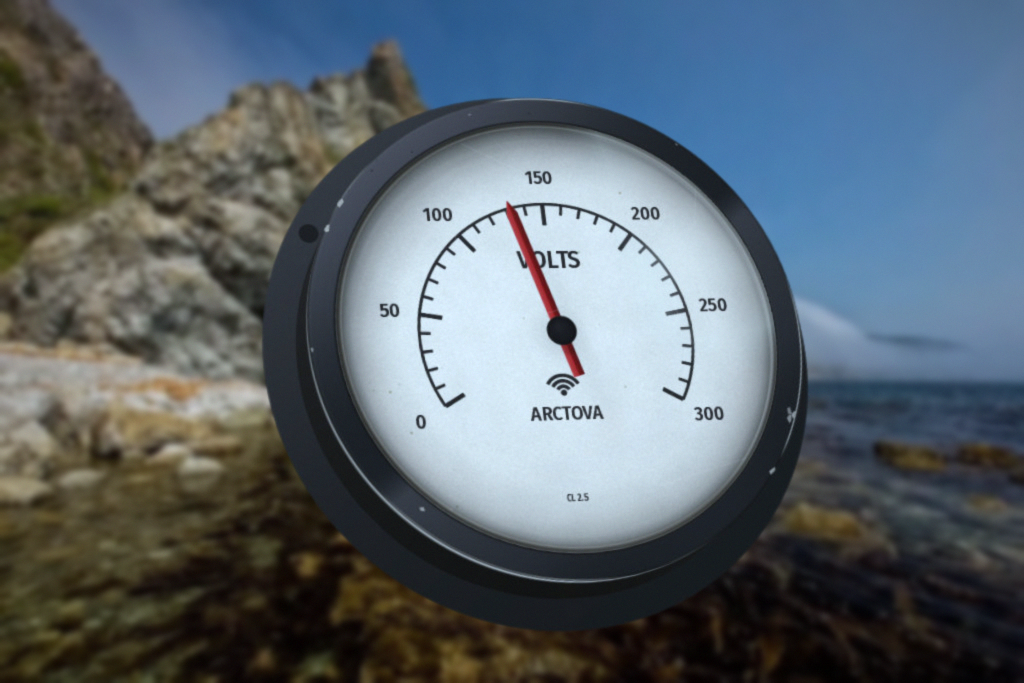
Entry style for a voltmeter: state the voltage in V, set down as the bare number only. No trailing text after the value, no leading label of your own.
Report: 130
